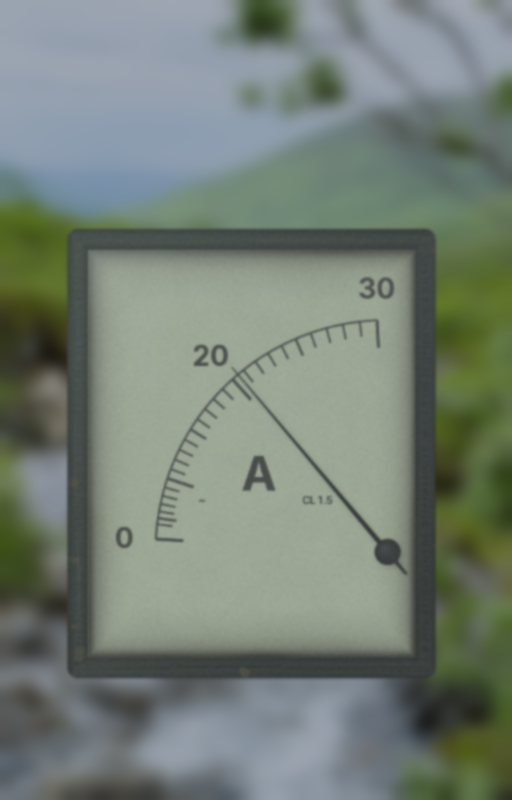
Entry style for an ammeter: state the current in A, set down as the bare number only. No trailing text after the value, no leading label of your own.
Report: 20.5
